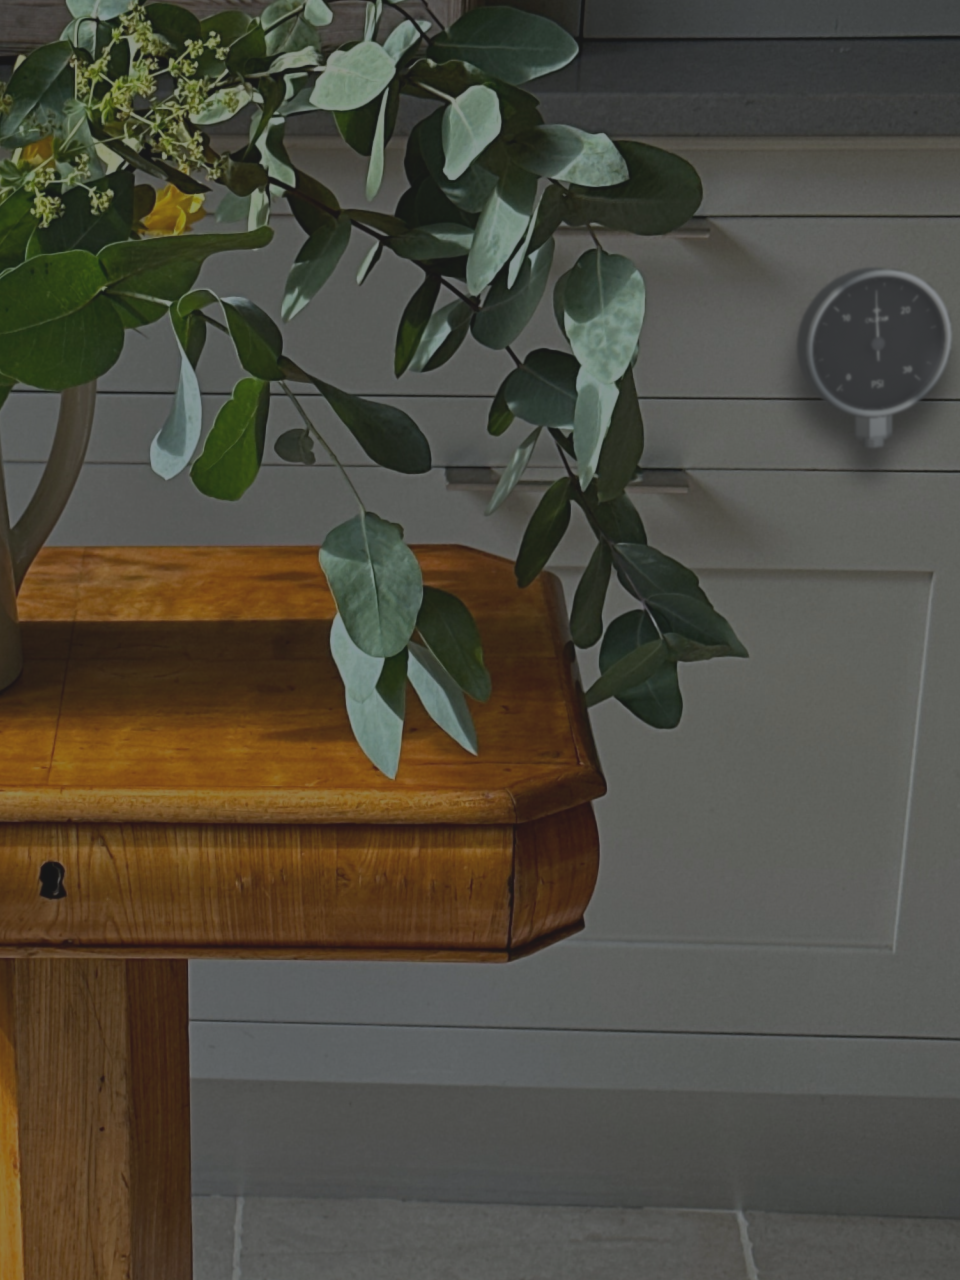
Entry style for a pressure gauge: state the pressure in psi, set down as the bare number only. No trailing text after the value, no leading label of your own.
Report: 15
